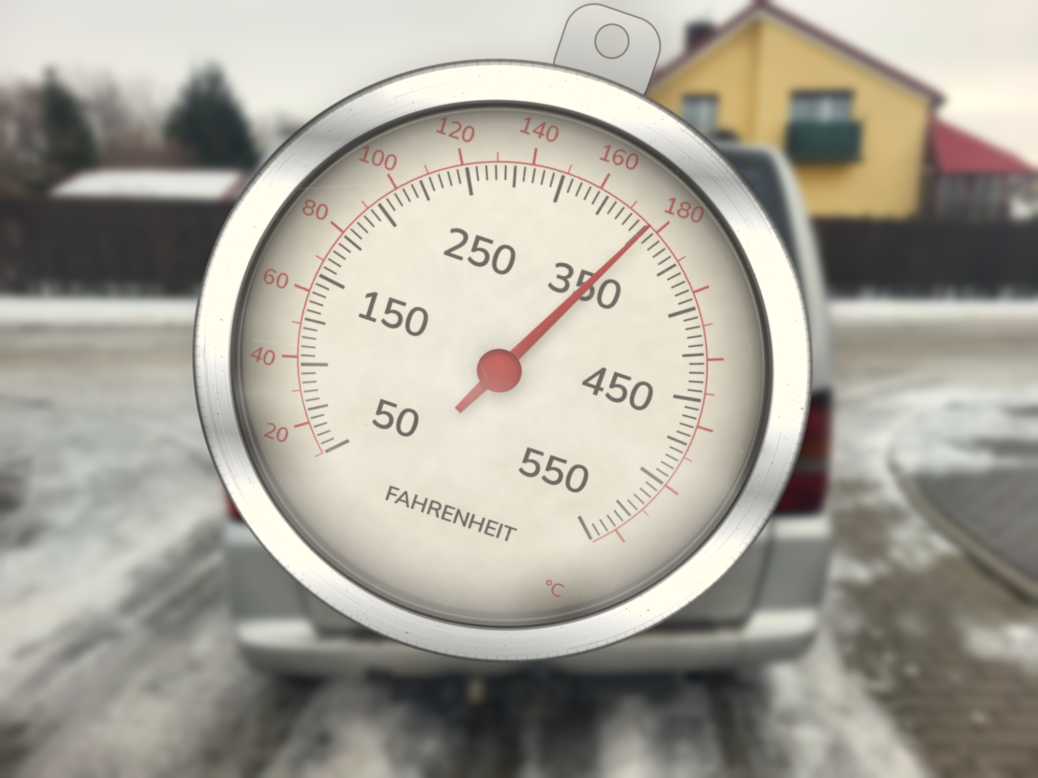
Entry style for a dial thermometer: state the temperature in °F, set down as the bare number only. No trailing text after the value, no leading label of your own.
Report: 350
